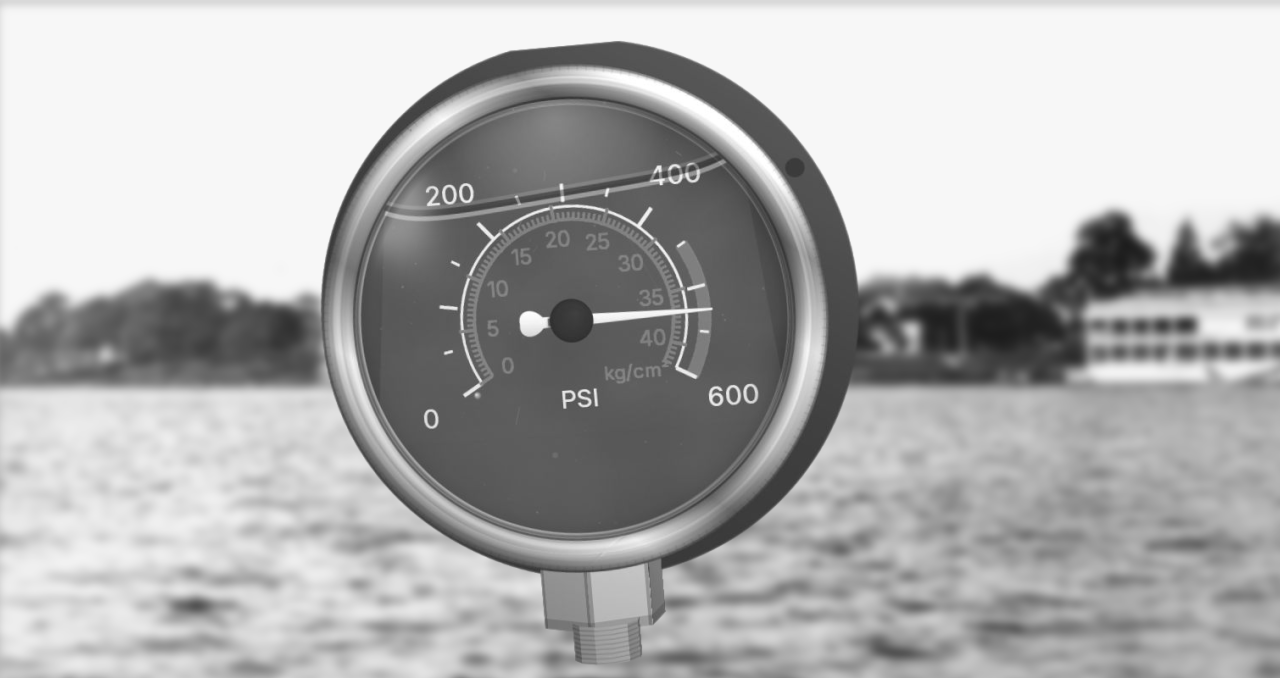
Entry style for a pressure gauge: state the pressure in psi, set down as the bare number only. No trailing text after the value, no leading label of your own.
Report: 525
